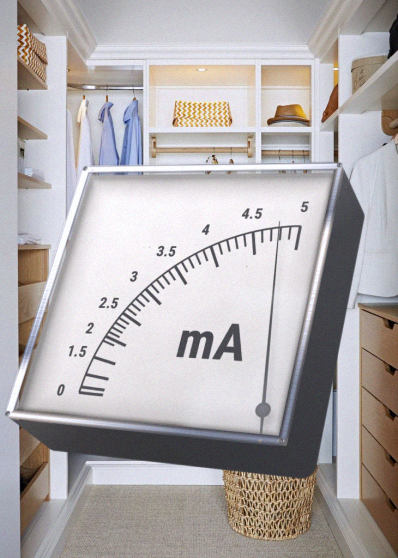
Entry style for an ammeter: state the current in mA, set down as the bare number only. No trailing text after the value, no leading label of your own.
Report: 4.8
